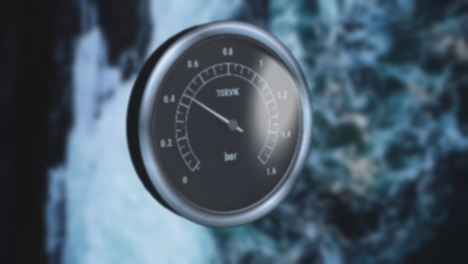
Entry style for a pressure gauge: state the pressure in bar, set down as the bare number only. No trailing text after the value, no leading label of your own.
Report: 0.45
